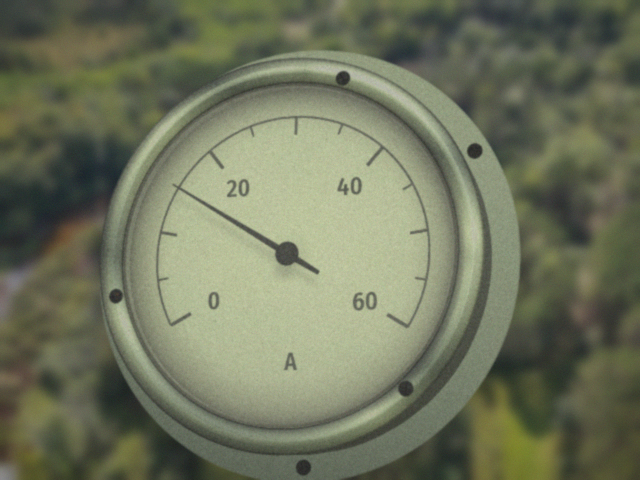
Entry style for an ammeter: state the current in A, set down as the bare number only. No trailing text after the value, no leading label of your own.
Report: 15
